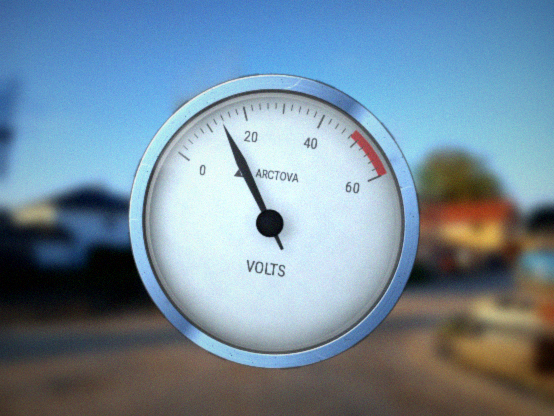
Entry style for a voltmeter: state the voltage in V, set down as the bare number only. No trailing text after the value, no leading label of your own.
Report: 14
